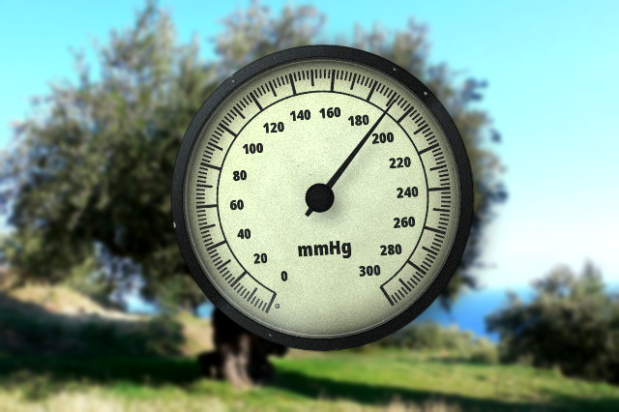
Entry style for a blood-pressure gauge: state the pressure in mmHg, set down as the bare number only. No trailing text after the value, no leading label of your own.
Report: 192
